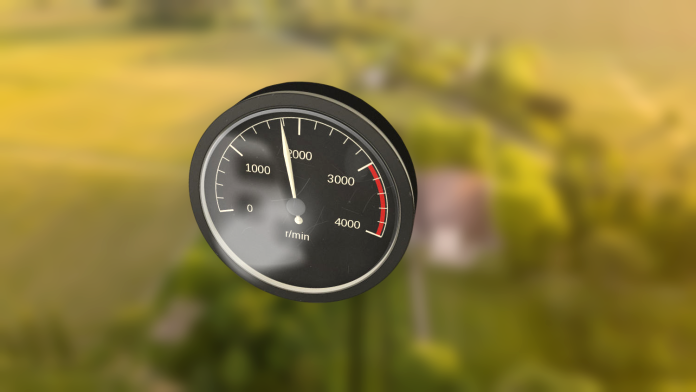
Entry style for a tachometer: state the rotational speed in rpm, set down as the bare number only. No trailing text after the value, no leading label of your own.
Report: 1800
